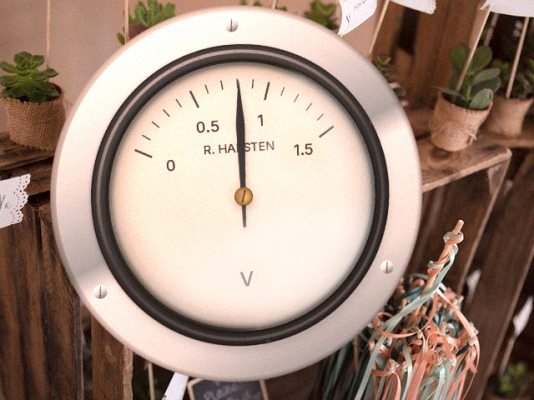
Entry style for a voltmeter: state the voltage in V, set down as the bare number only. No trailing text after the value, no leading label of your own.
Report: 0.8
